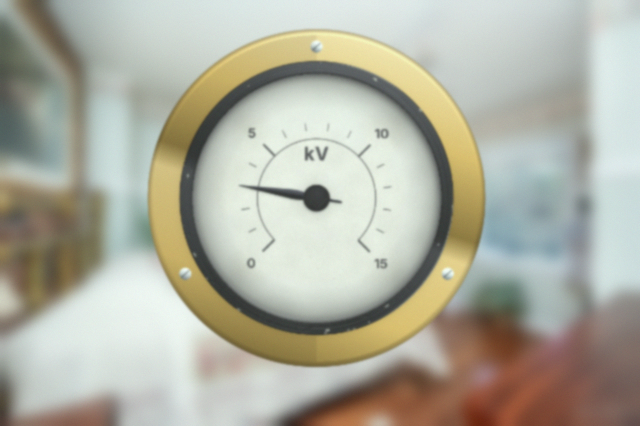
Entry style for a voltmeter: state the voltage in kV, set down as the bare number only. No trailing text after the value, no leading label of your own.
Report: 3
